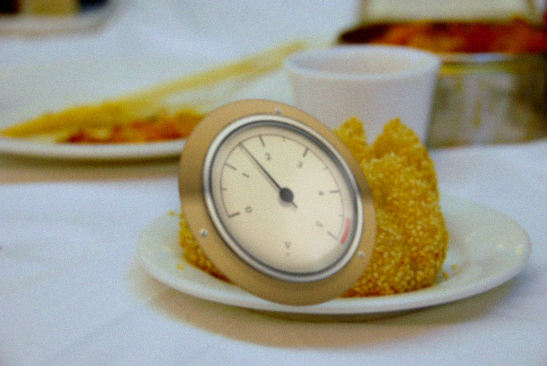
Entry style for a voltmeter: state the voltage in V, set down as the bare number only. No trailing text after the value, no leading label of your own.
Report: 1.5
